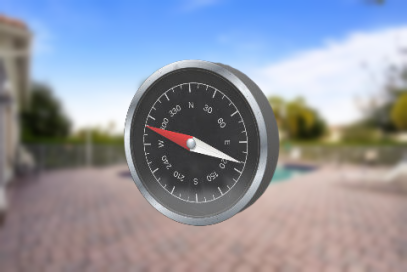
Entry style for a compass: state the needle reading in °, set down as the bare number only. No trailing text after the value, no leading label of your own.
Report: 290
